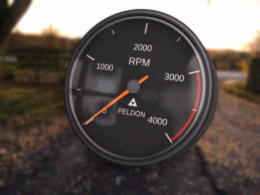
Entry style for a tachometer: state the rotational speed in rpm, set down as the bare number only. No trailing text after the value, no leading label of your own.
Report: 0
